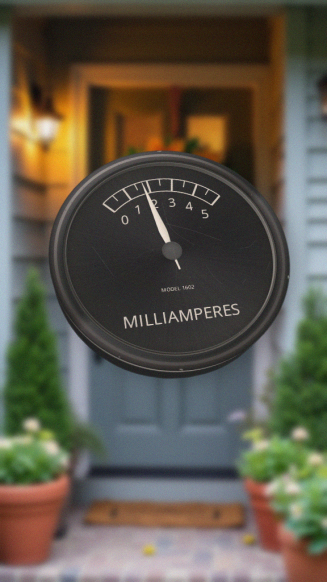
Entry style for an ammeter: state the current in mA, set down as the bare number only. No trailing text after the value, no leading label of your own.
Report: 1.75
